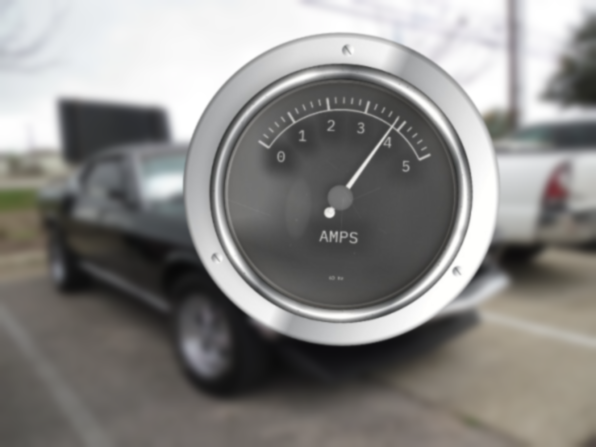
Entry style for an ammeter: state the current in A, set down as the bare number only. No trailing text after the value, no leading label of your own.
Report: 3.8
